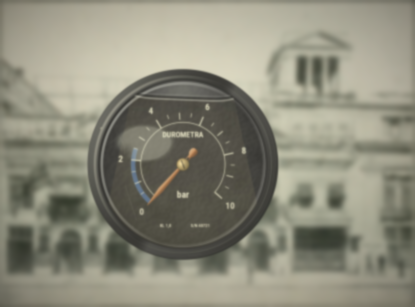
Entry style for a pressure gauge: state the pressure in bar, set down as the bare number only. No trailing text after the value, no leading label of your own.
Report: 0
